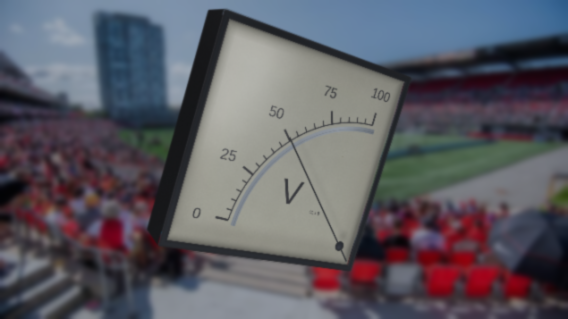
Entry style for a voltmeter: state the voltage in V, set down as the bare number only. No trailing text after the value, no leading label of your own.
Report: 50
